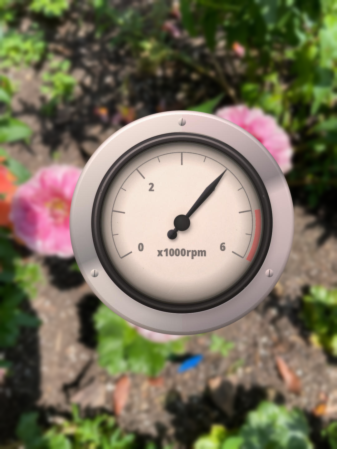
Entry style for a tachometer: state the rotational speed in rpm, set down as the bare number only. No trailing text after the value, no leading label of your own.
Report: 4000
